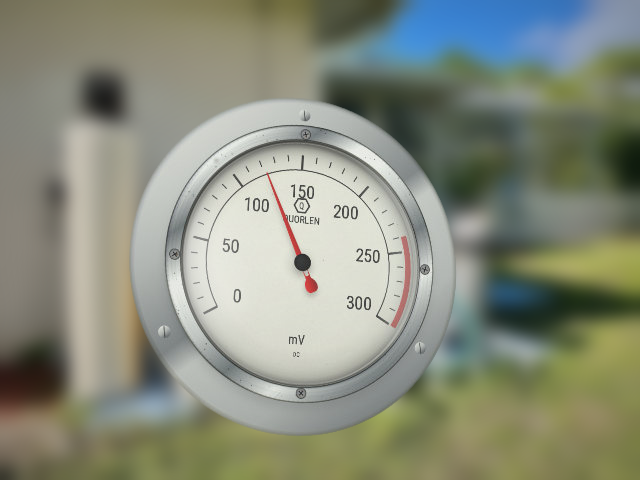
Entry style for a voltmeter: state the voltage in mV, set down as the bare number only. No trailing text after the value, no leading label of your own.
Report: 120
